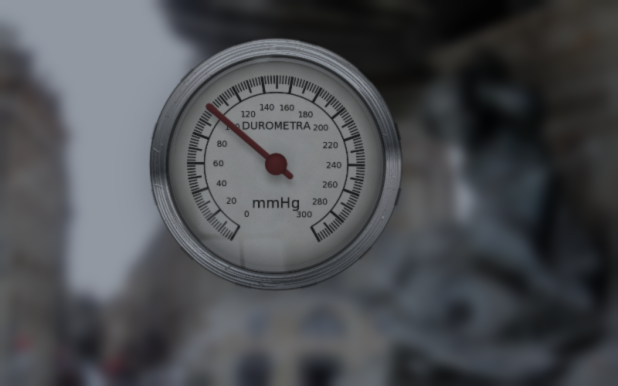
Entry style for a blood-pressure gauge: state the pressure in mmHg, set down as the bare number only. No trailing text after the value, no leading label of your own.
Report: 100
